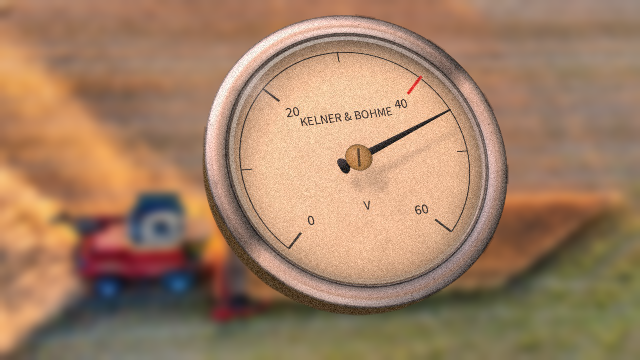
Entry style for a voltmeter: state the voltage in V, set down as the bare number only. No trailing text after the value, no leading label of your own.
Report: 45
